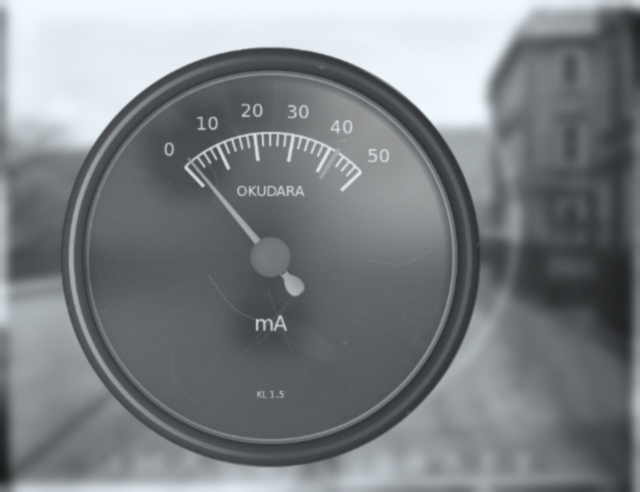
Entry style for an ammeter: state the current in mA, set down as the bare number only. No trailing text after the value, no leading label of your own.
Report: 2
